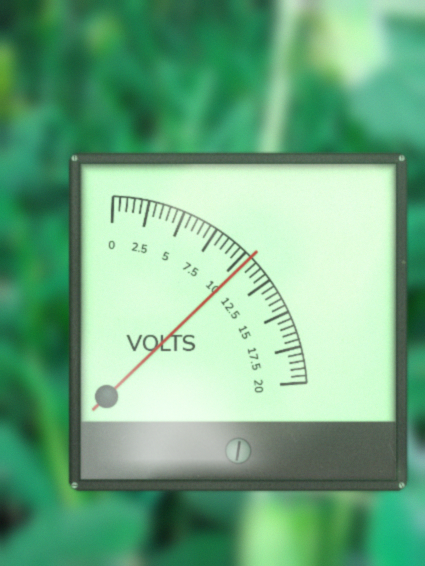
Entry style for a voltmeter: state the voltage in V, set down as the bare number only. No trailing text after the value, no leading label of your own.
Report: 10.5
